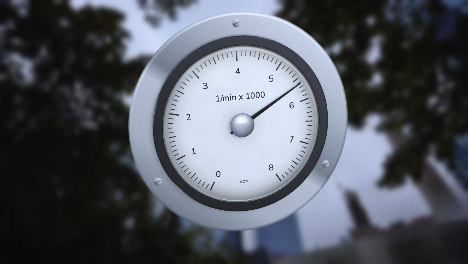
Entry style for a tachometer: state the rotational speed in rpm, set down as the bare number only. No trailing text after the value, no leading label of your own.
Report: 5600
